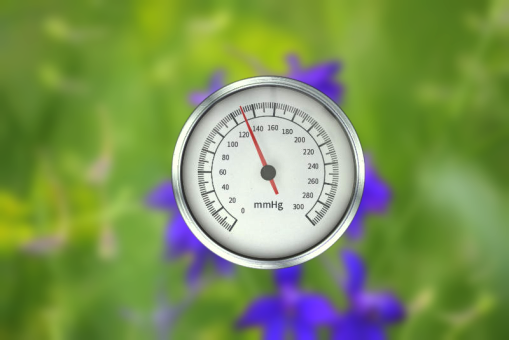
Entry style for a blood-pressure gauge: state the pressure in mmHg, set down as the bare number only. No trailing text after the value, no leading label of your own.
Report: 130
